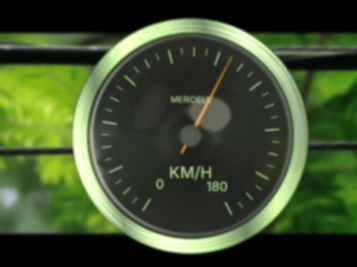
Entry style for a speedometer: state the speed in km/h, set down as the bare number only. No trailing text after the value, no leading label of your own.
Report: 105
